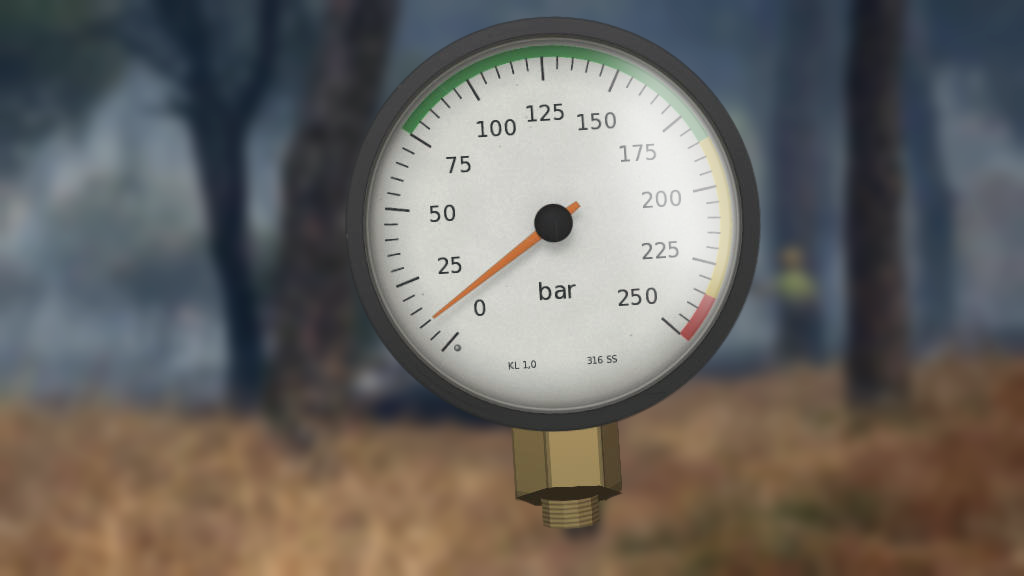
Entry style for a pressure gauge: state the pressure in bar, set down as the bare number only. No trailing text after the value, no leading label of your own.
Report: 10
